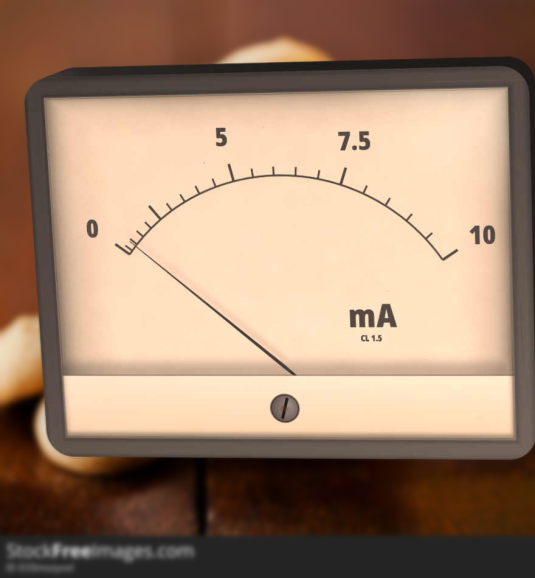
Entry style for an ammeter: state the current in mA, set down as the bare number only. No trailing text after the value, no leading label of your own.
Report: 1
